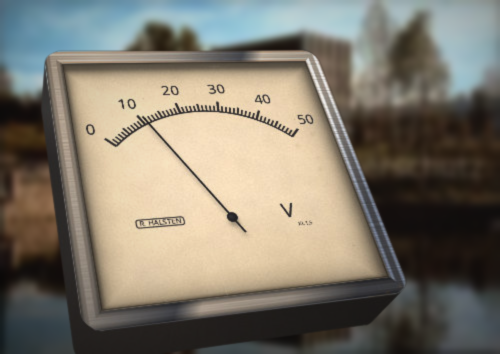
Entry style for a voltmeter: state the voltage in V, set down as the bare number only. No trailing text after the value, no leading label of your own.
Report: 10
